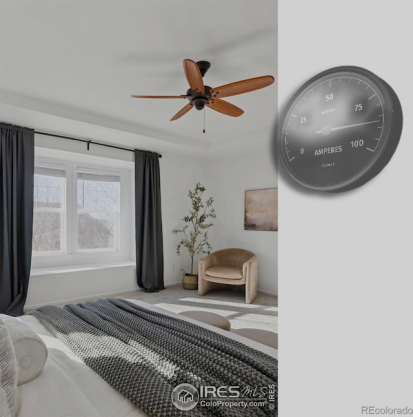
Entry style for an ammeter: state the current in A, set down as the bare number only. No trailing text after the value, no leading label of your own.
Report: 87.5
